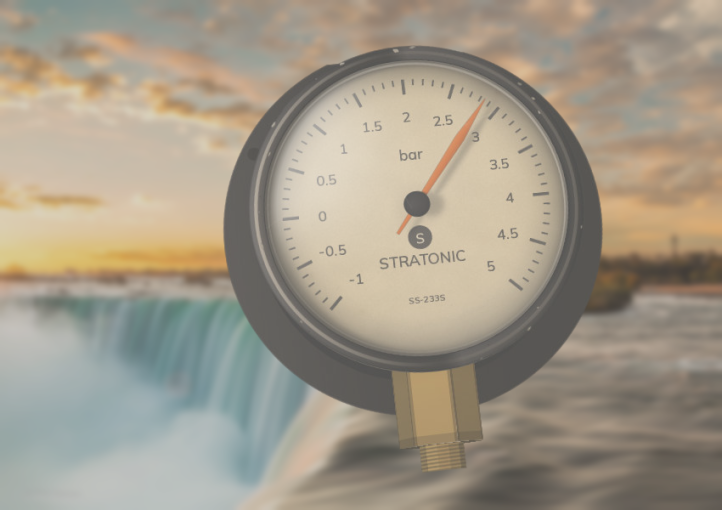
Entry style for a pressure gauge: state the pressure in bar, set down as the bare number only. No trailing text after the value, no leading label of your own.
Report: 2.85
